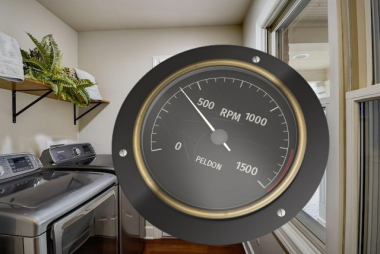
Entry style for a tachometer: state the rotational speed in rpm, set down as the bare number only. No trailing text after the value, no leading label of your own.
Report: 400
